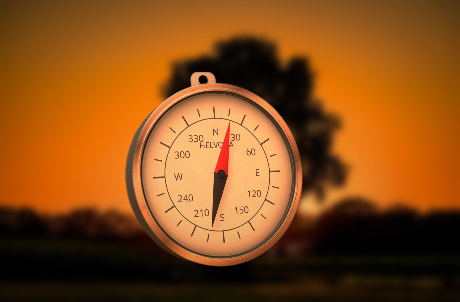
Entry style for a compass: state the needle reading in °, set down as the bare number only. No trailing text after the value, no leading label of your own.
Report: 15
